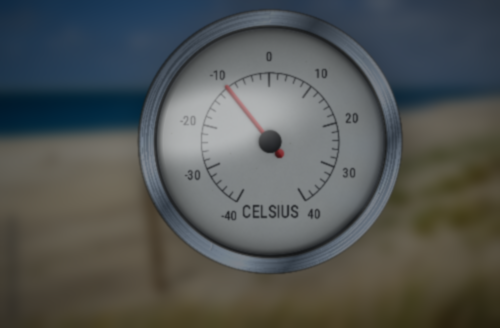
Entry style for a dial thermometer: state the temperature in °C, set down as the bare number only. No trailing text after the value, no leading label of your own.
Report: -10
